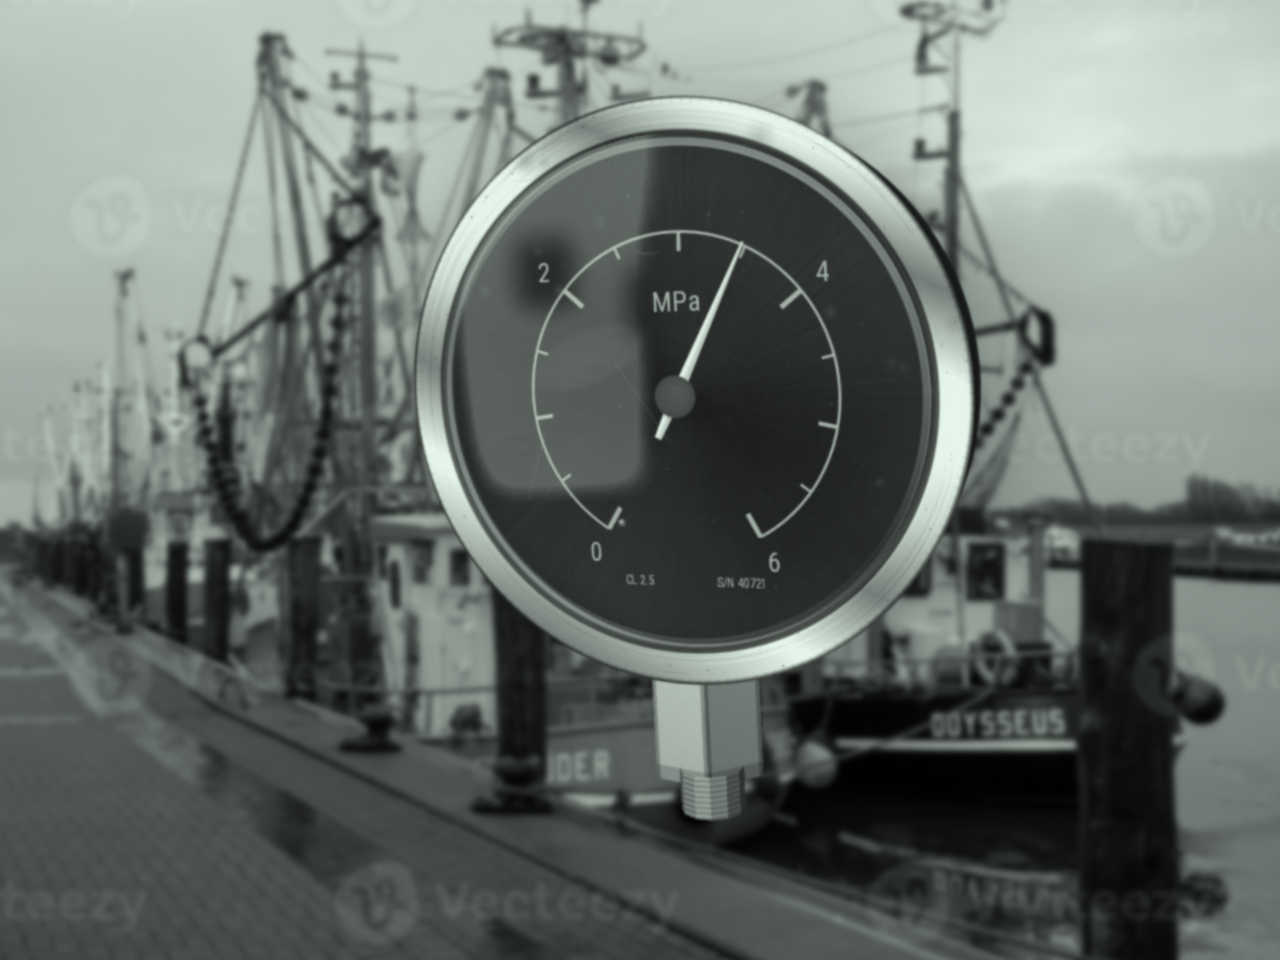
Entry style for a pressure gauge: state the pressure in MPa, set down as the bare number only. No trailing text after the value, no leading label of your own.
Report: 3.5
